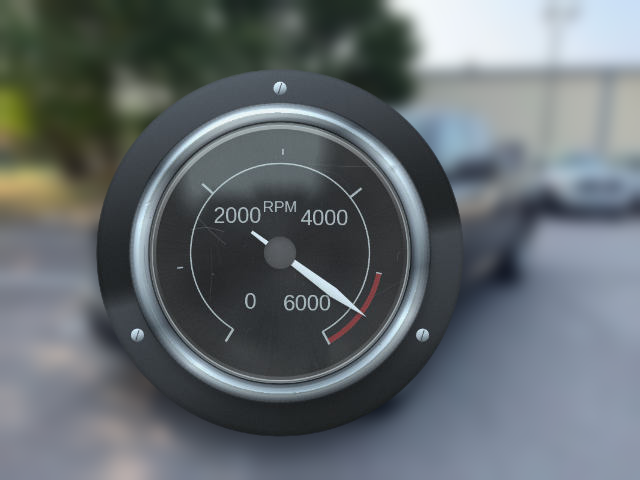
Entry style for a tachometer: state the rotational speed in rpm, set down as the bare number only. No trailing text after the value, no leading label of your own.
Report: 5500
